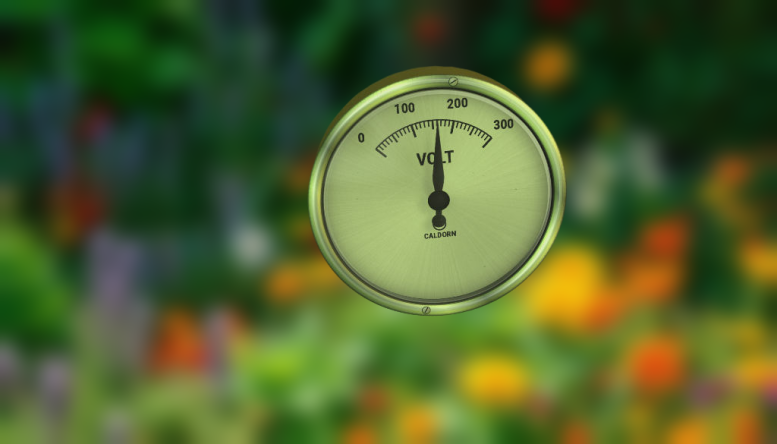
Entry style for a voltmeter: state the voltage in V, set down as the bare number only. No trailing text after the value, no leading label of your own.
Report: 160
